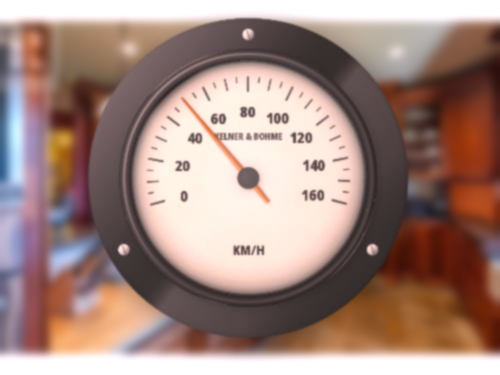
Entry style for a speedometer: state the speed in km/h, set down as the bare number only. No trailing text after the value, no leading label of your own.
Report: 50
